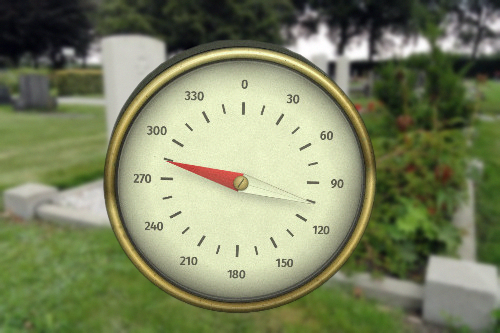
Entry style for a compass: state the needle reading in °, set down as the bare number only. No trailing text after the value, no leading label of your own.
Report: 285
